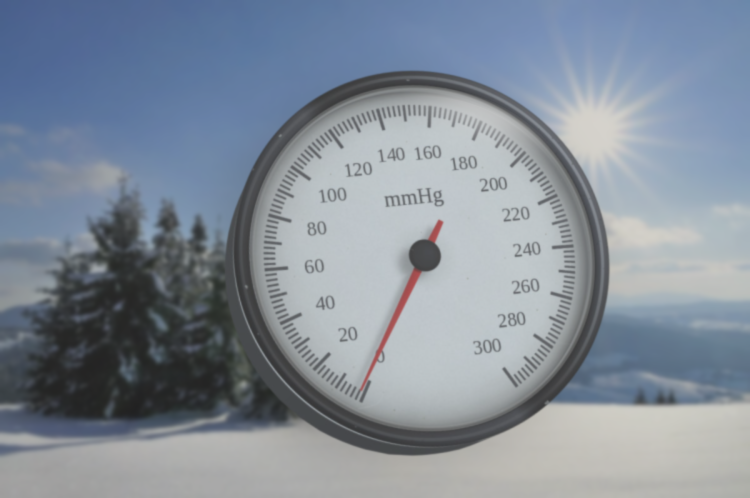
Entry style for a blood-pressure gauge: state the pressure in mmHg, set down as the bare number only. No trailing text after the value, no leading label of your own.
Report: 2
